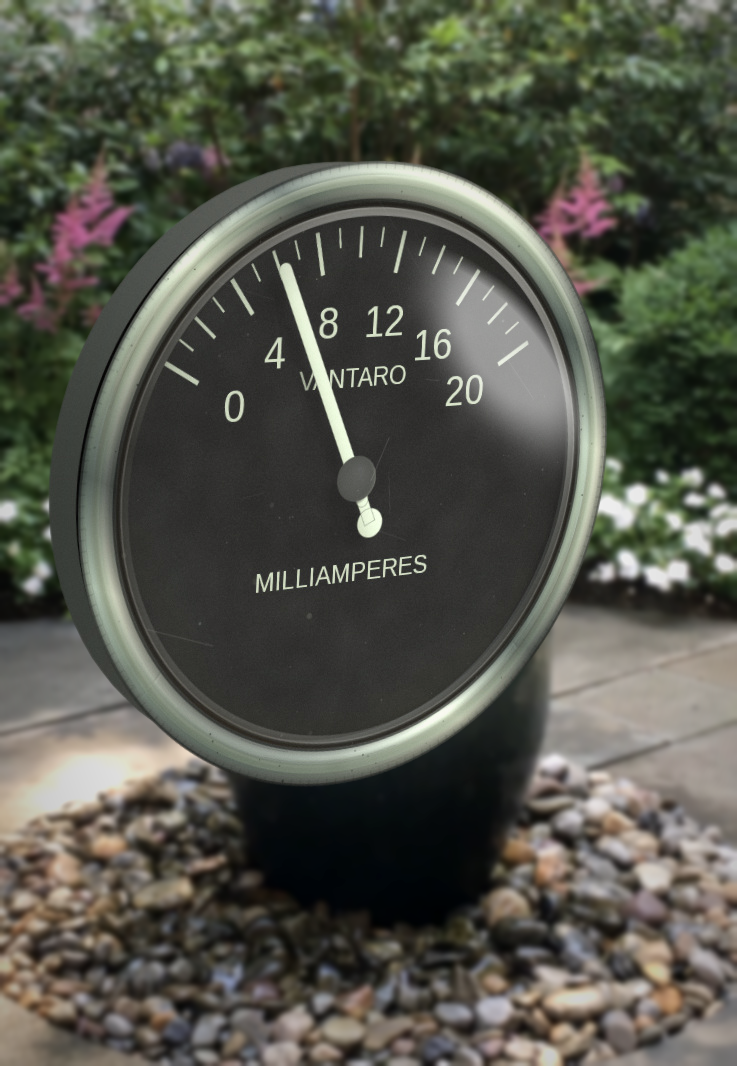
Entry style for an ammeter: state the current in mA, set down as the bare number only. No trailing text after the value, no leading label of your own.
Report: 6
